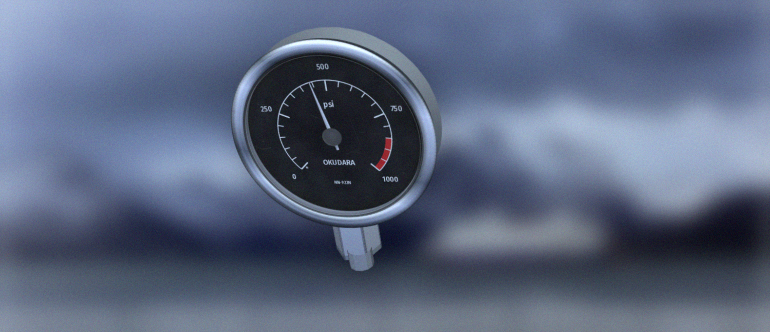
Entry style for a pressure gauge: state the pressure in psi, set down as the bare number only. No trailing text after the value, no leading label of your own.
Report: 450
